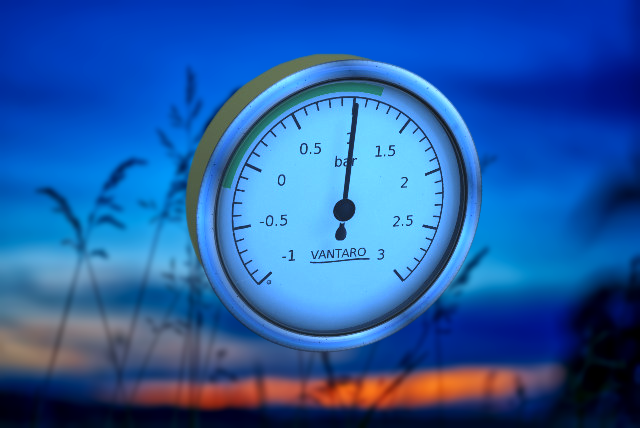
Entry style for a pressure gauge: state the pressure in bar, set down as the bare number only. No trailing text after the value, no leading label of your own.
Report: 1
